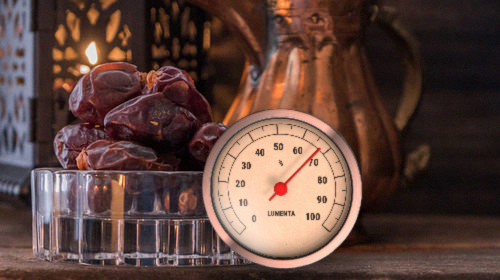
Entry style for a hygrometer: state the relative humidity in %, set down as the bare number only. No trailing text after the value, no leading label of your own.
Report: 67.5
